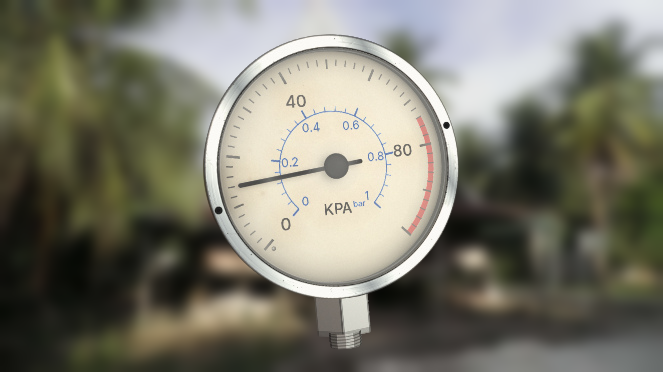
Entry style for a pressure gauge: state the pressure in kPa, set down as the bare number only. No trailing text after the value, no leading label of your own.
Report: 14
